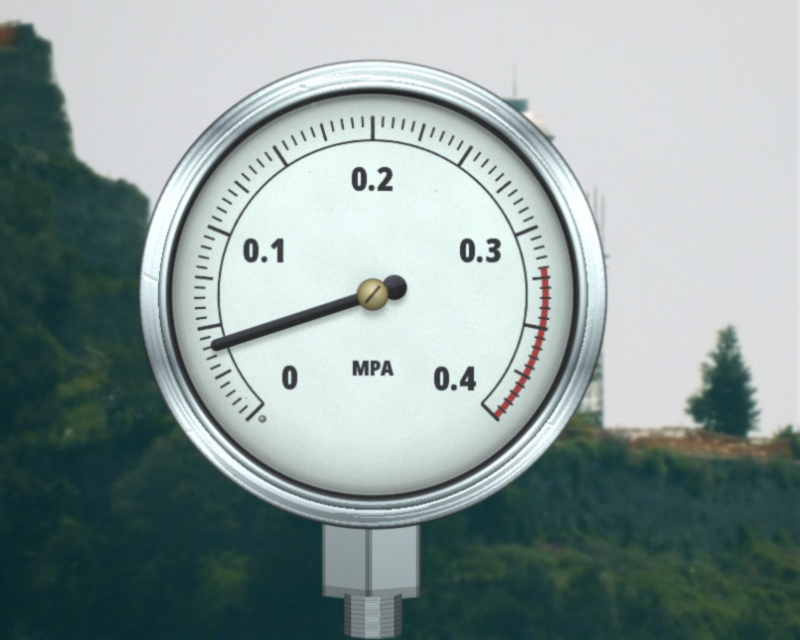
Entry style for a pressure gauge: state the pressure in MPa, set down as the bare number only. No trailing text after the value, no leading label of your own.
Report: 0.04
